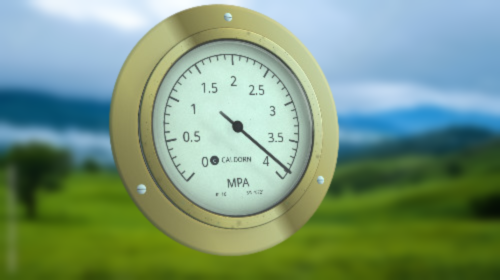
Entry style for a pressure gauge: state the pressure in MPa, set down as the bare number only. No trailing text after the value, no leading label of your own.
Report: 3.9
